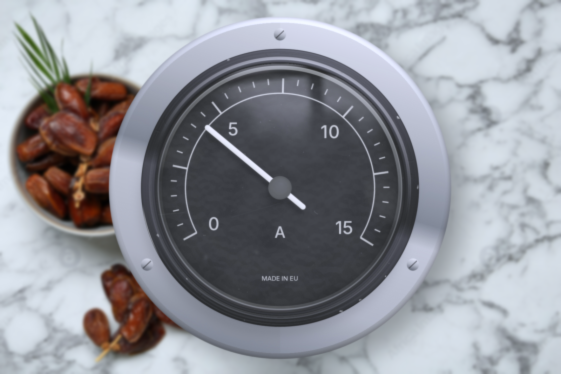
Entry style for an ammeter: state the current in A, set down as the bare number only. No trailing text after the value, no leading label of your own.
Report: 4.25
